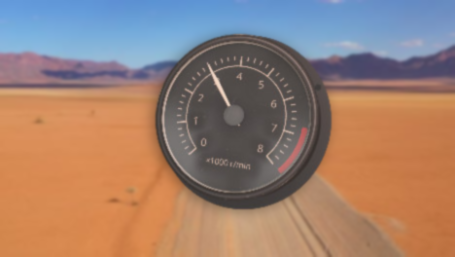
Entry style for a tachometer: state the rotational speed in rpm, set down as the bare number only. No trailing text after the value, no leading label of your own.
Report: 3000
